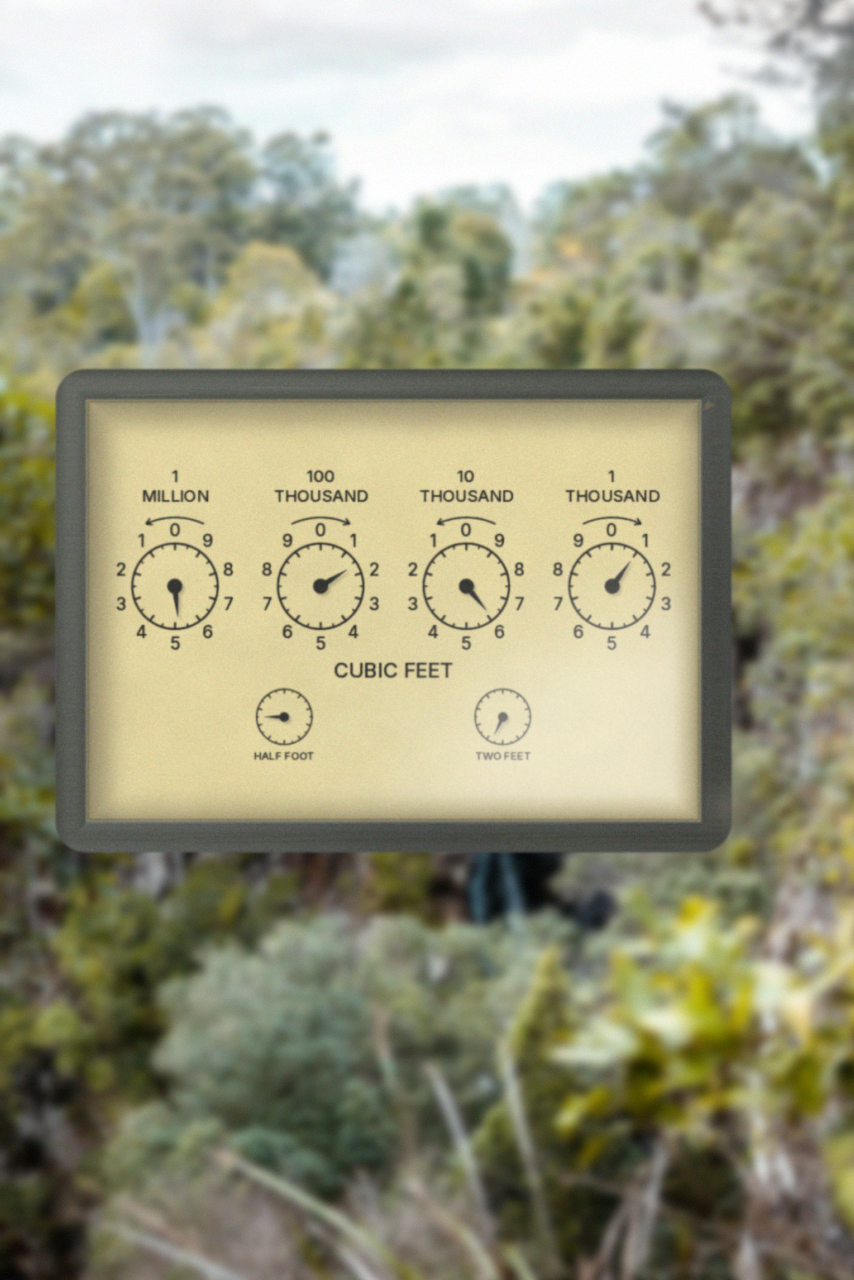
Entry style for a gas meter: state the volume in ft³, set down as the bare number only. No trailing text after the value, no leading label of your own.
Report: 516100
